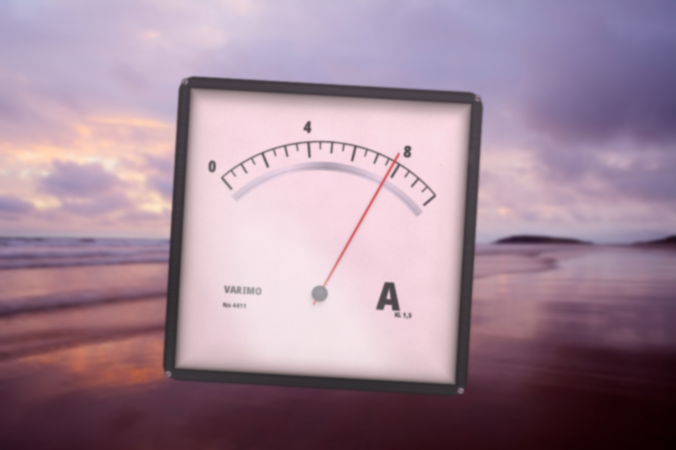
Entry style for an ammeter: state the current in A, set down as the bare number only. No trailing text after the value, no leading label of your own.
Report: 7.75
